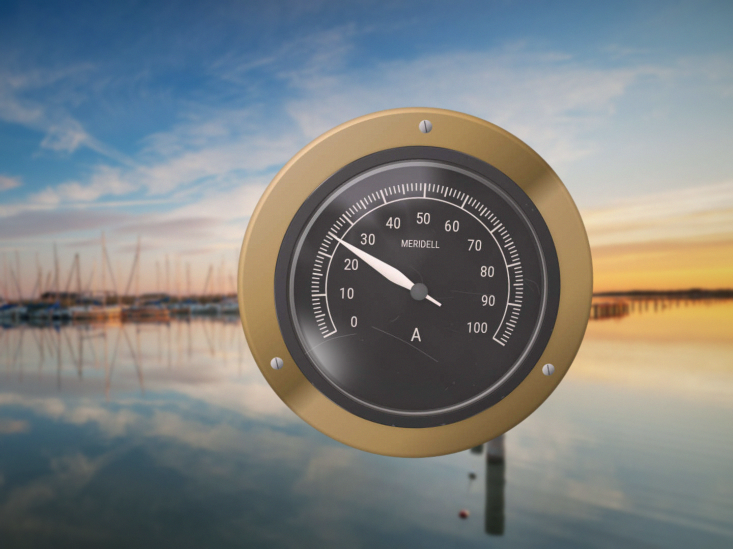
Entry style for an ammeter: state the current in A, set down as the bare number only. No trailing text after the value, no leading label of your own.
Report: 25
